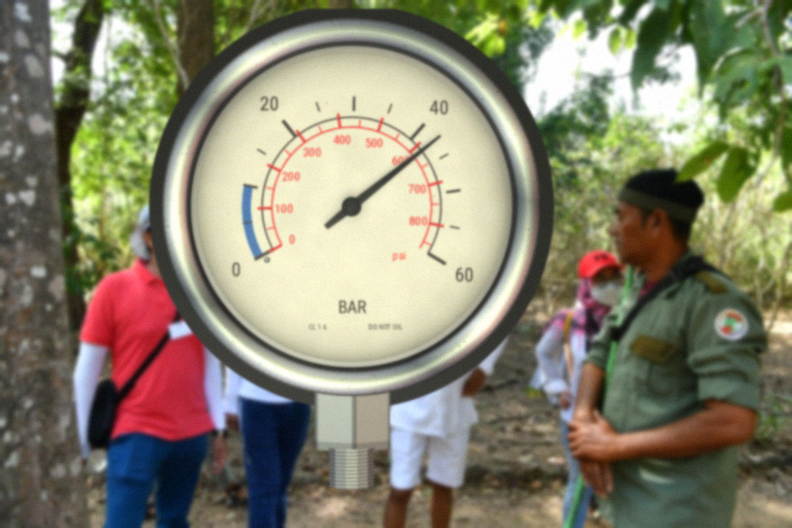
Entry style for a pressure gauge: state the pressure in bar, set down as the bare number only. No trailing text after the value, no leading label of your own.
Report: 42.5
